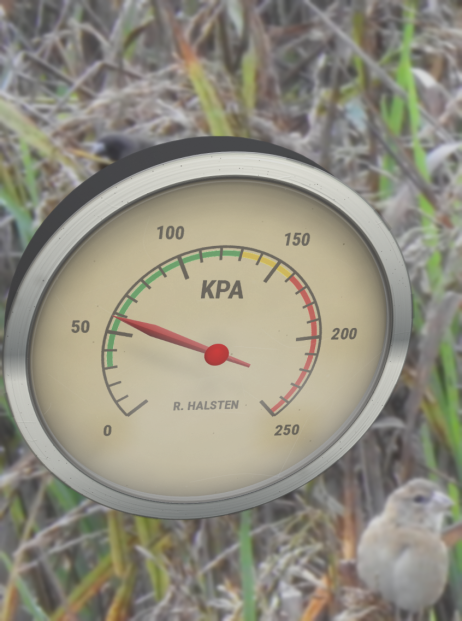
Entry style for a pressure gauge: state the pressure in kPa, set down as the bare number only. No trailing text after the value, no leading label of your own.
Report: 60
